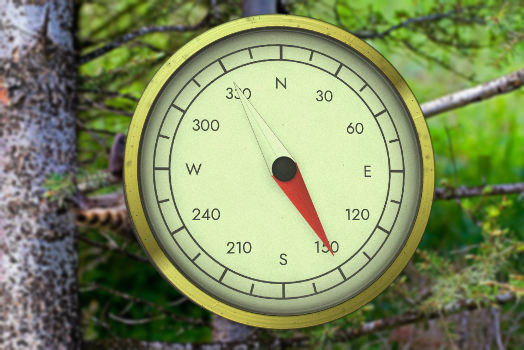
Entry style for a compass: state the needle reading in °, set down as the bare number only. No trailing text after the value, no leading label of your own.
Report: 150
